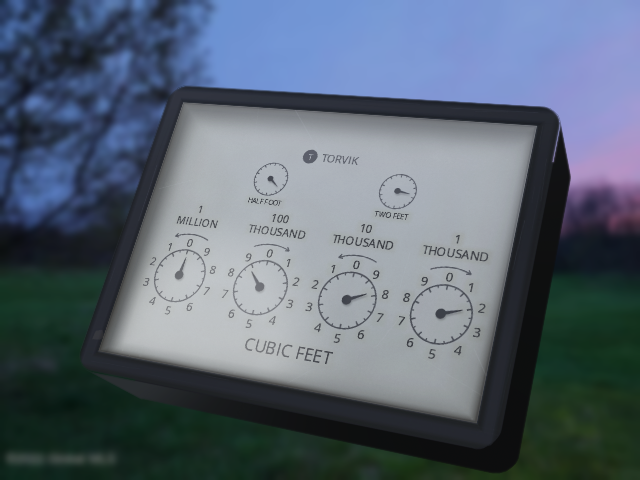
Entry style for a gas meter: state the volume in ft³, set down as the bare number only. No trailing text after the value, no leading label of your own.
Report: 988200
